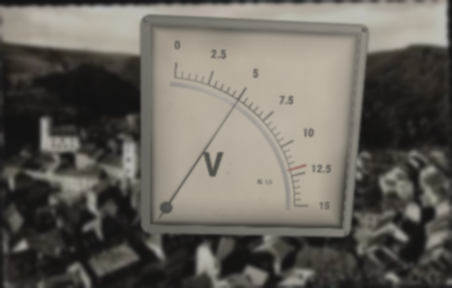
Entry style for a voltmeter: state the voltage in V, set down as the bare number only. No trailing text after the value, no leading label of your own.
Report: 5
